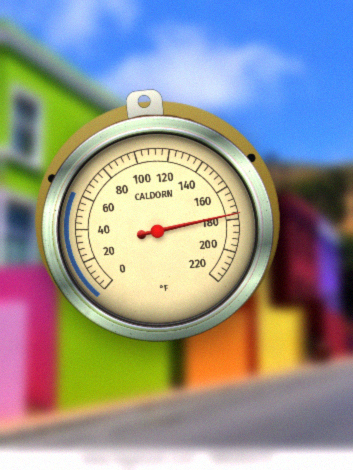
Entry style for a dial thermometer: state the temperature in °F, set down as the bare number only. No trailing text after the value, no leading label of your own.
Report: 176
